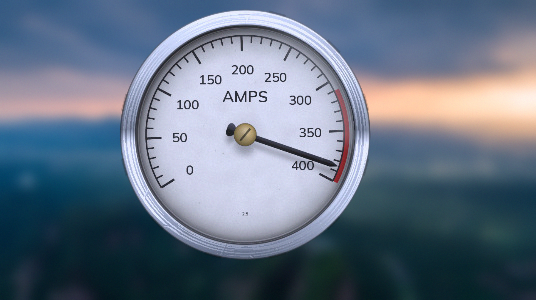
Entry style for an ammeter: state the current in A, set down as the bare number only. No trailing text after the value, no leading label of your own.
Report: 385
